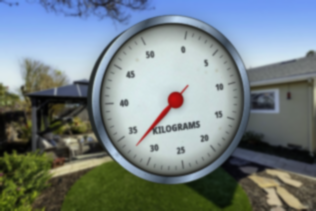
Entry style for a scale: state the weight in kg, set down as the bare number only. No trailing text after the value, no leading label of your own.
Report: 33
